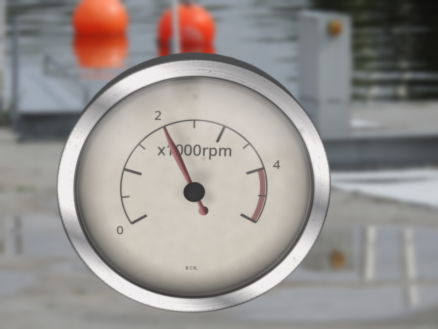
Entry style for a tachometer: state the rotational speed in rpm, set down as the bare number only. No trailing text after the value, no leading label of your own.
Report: 2000
